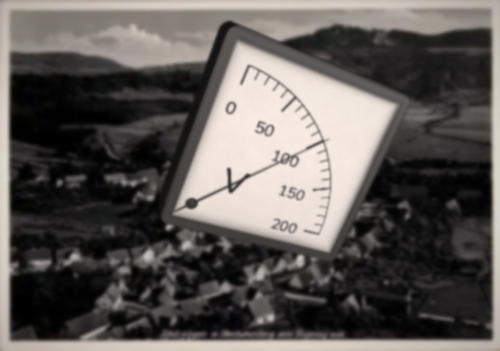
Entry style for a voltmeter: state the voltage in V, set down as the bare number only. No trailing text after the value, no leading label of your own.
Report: 100
